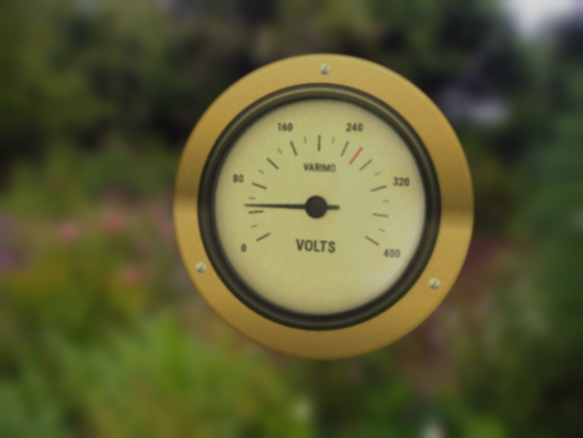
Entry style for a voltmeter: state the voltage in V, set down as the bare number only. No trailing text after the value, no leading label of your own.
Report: 50
